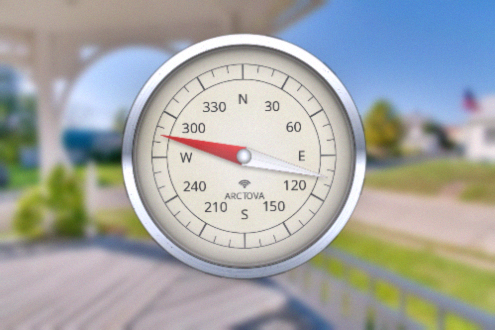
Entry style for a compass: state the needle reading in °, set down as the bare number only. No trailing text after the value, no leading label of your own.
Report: 285
